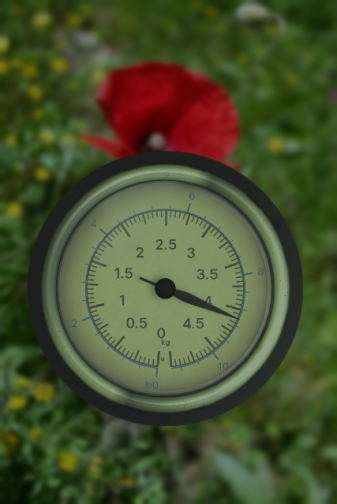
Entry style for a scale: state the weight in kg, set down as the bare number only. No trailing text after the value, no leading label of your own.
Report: 4.1
